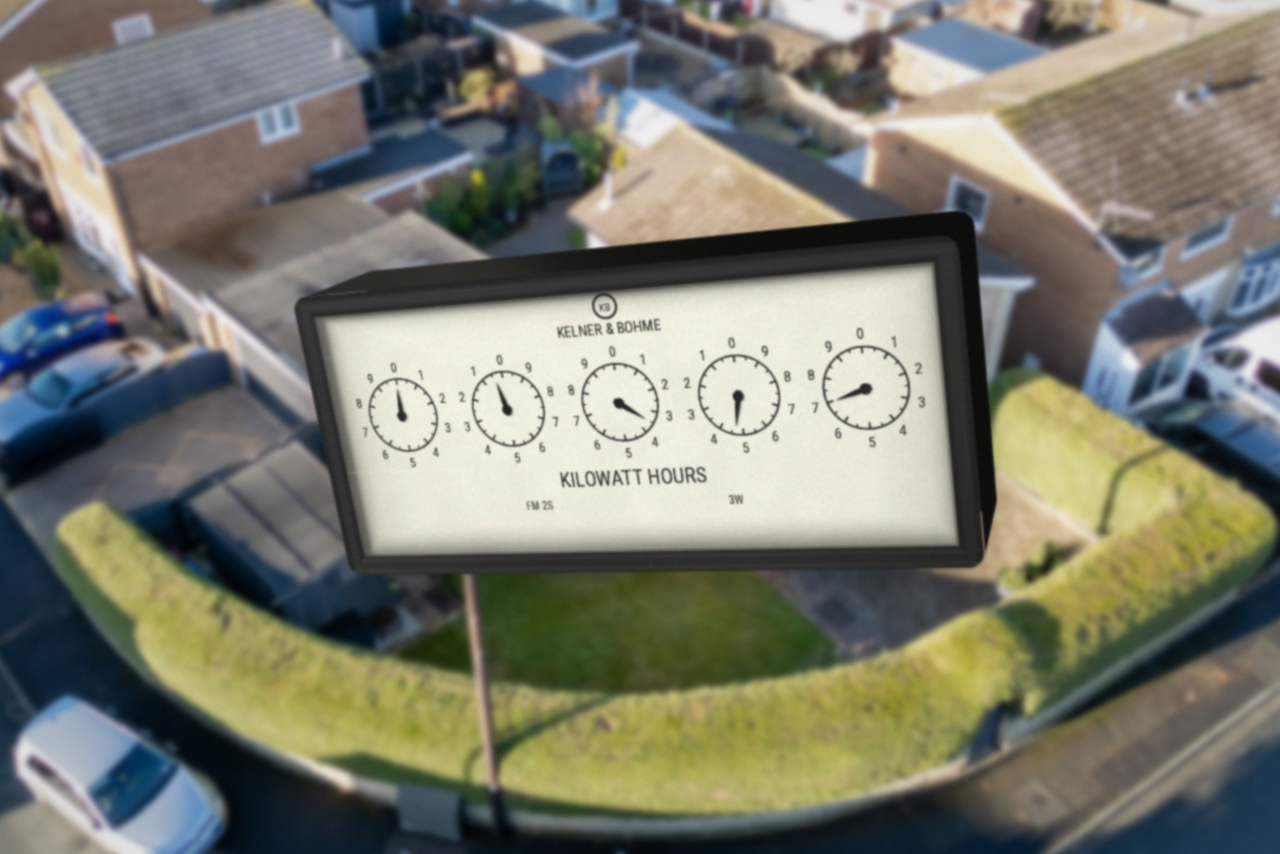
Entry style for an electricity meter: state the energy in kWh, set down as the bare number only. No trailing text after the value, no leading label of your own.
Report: 347
